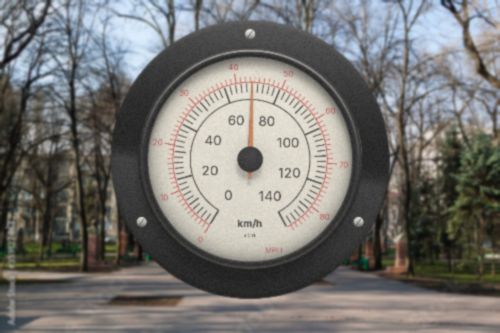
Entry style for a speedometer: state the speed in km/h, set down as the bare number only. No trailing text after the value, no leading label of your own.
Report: 70
